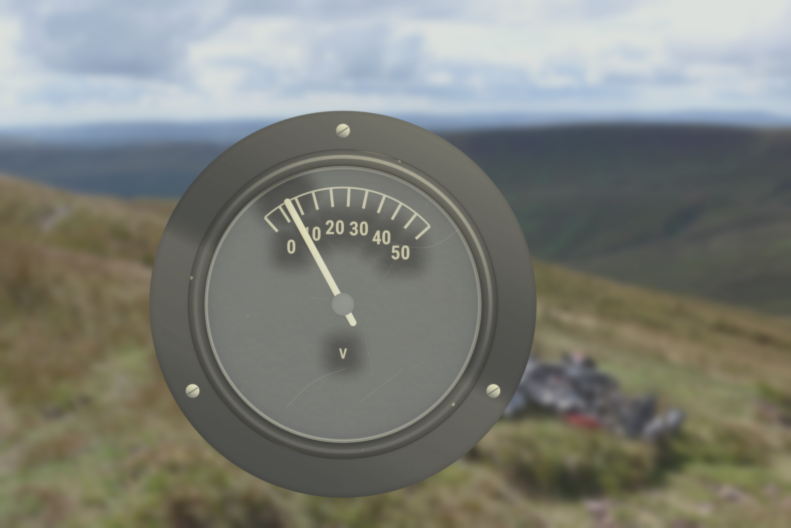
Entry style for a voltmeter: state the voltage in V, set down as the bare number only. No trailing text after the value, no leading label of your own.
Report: 7.5
